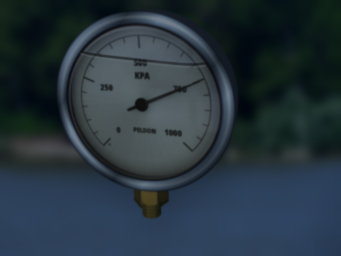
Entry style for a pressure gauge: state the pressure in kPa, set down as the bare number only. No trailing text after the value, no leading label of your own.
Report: 750
